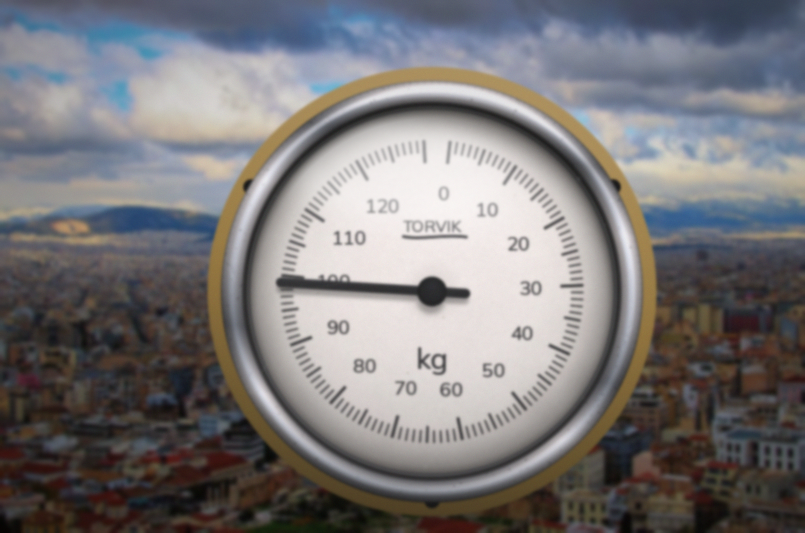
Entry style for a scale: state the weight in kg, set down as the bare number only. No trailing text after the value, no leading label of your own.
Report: 99
